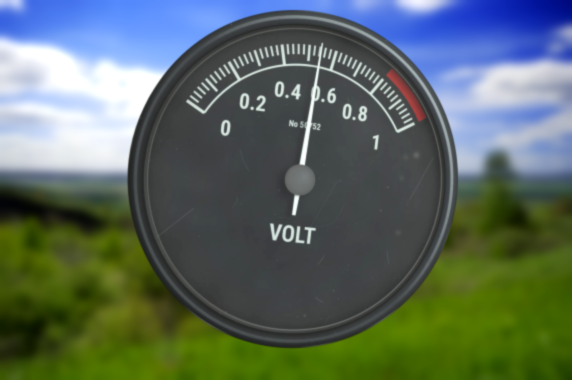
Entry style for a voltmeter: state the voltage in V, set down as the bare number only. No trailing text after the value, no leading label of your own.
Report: 0.54
